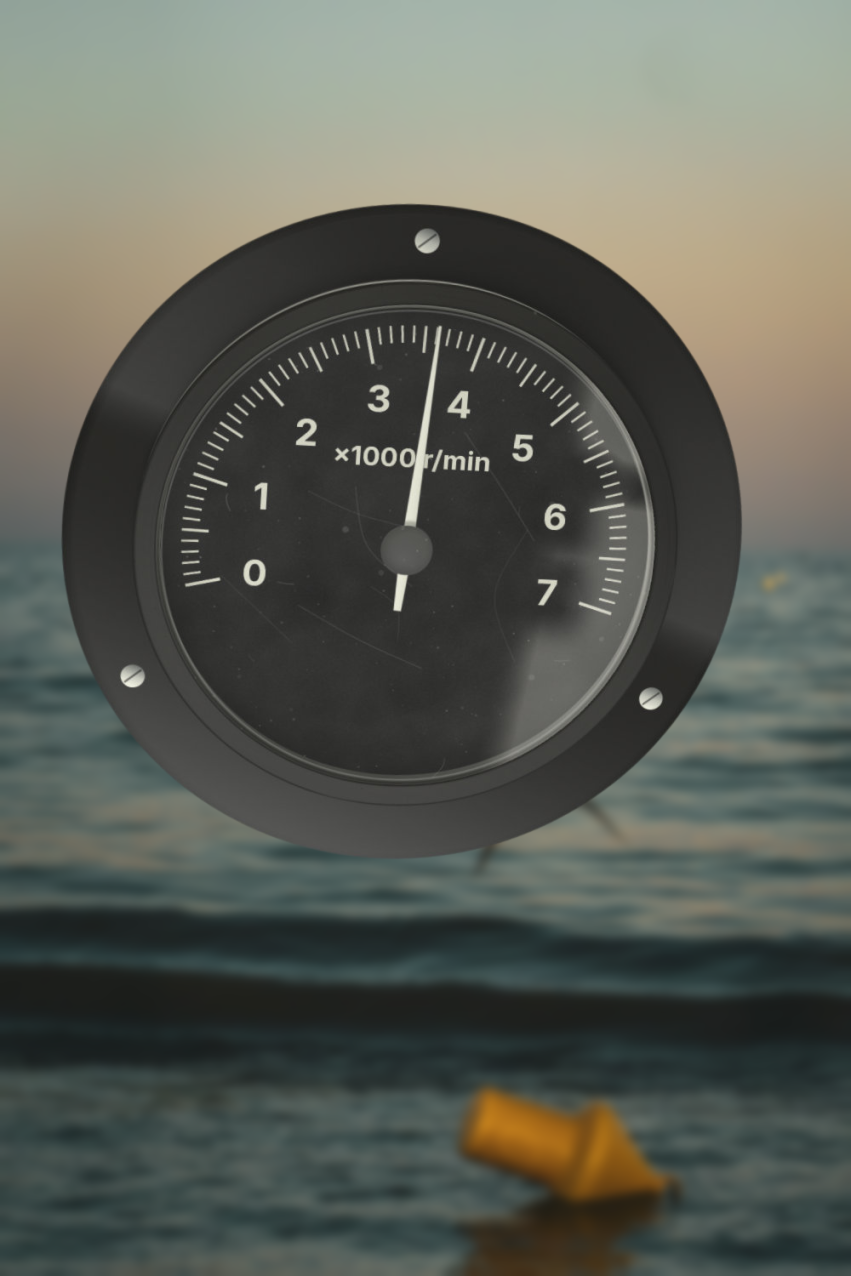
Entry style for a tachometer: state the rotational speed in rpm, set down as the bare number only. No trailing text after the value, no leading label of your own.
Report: 3600
